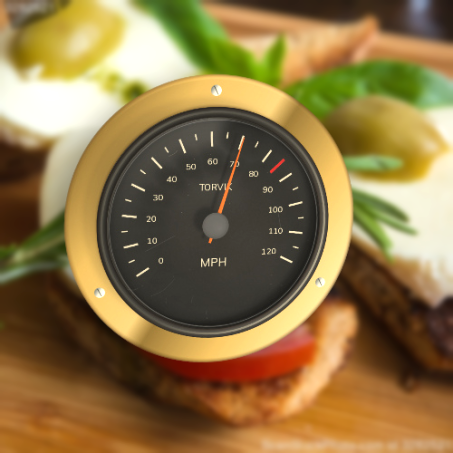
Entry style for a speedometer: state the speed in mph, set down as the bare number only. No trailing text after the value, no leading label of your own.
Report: 70
